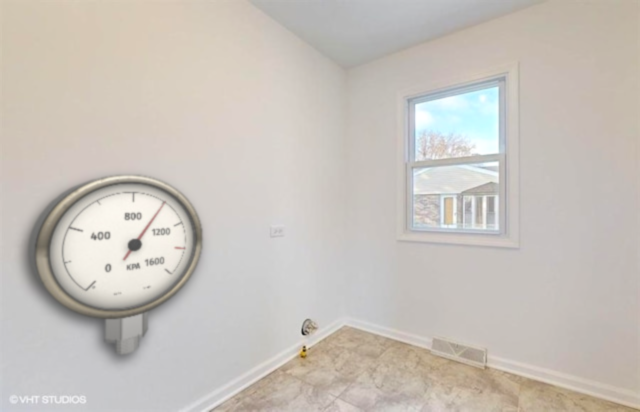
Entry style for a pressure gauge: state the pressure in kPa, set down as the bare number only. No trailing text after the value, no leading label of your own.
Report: 1000
